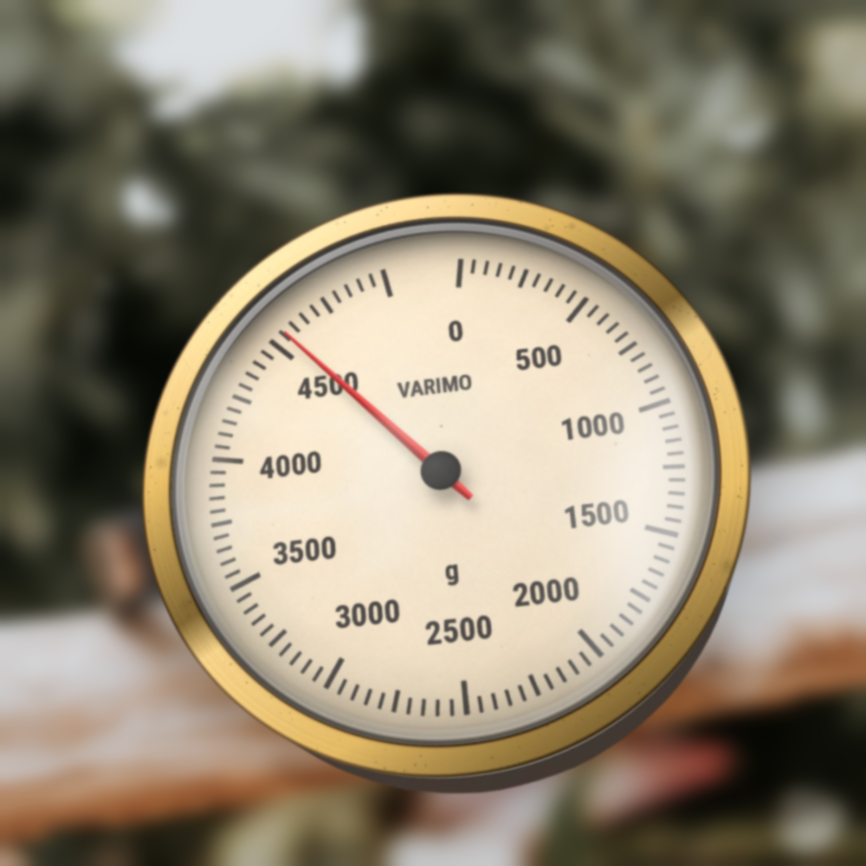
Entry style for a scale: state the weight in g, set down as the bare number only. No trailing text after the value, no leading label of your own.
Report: 4550
